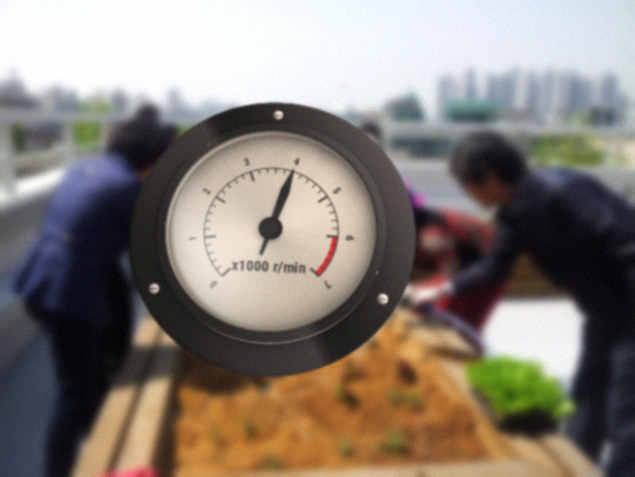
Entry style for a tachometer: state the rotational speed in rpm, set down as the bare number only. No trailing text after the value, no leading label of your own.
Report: 4000
